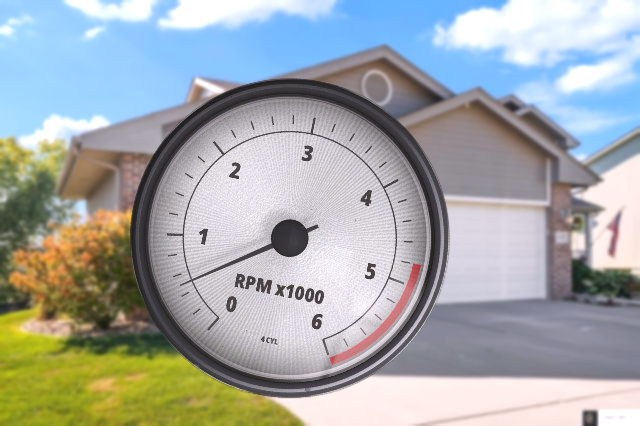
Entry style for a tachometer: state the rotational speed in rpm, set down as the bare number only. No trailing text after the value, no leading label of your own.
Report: 500
